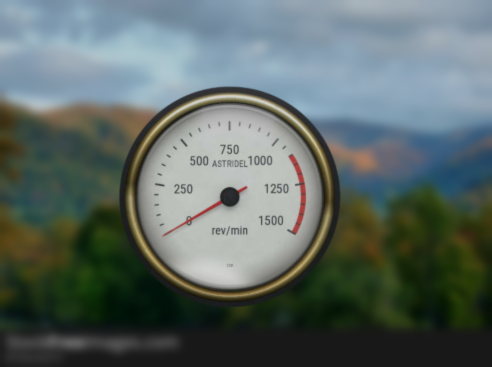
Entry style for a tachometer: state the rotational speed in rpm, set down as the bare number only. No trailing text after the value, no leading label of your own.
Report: 0
